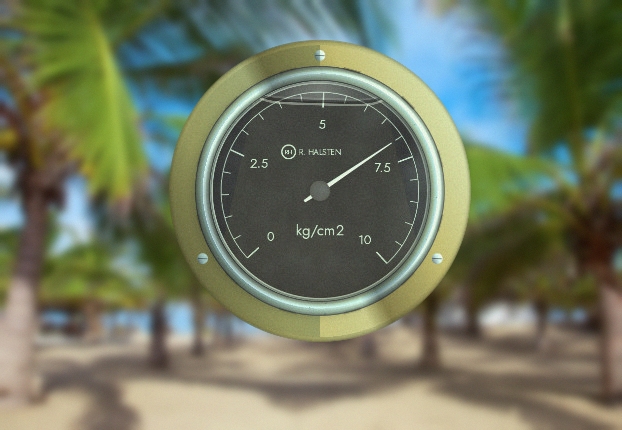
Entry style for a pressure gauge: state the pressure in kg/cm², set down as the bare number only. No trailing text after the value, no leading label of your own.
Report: 7
